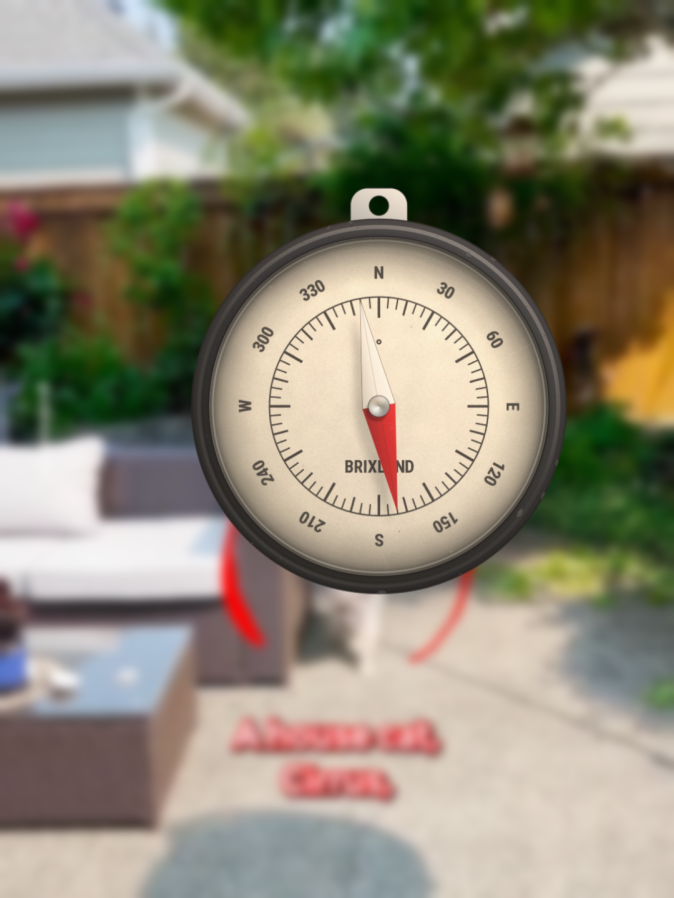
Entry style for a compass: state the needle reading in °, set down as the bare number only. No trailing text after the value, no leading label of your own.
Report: 170
